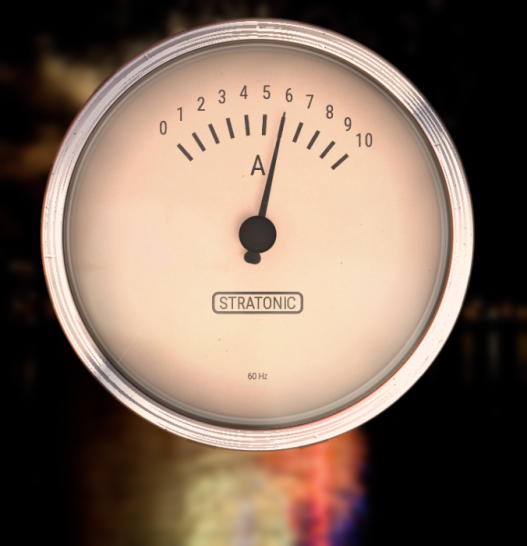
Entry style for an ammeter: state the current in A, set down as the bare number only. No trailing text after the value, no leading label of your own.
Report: 6
